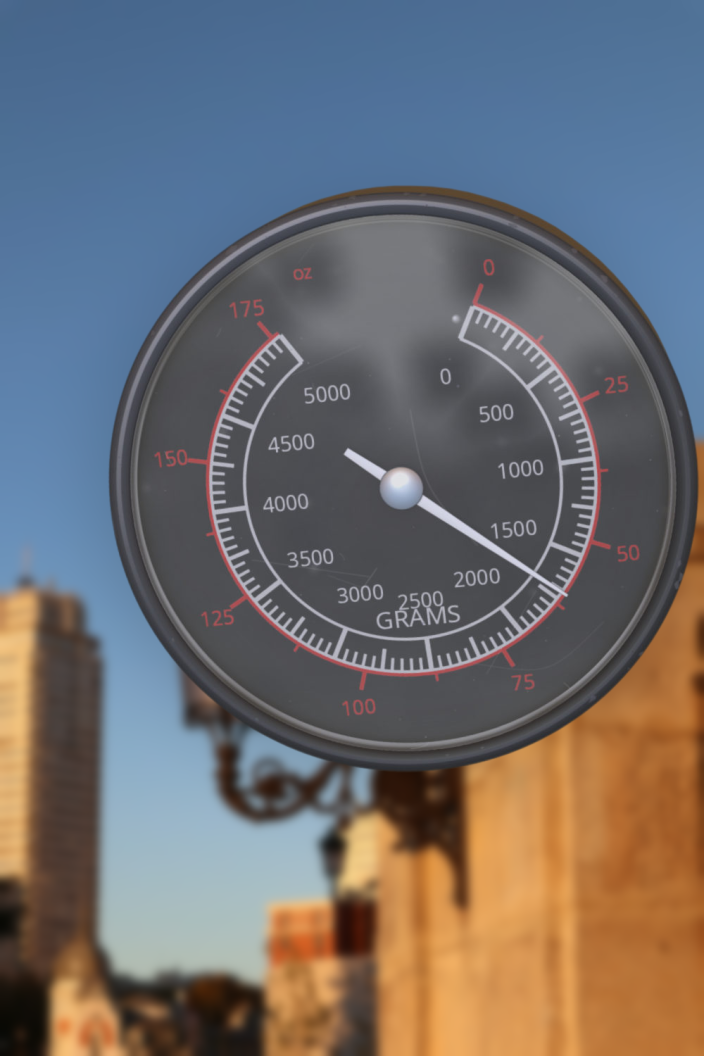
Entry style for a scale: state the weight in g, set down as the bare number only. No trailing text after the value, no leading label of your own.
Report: 1700
